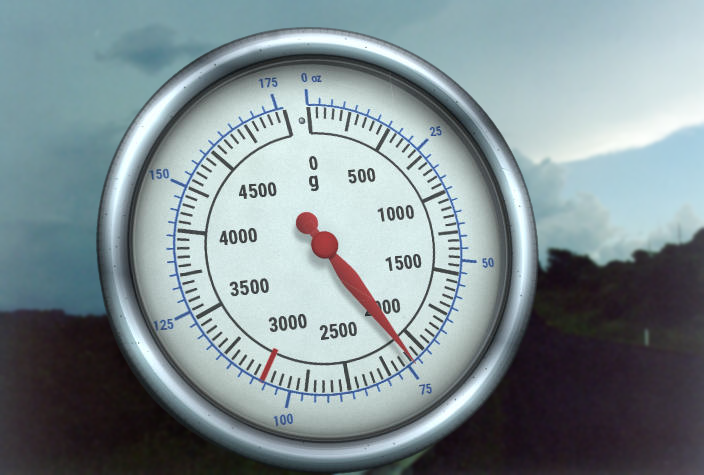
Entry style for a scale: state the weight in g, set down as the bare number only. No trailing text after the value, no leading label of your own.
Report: 2100
